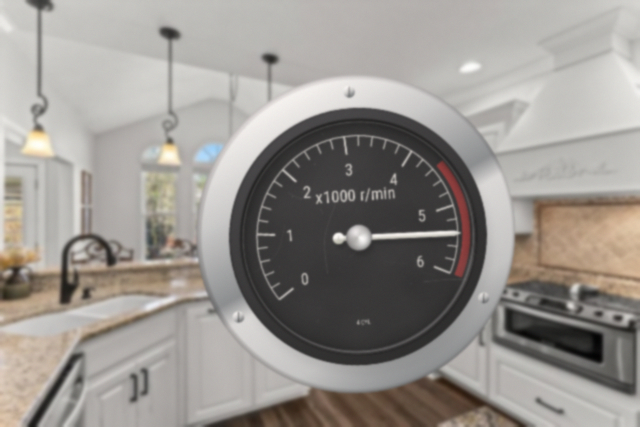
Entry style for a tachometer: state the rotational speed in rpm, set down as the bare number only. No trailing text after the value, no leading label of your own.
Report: 5400
